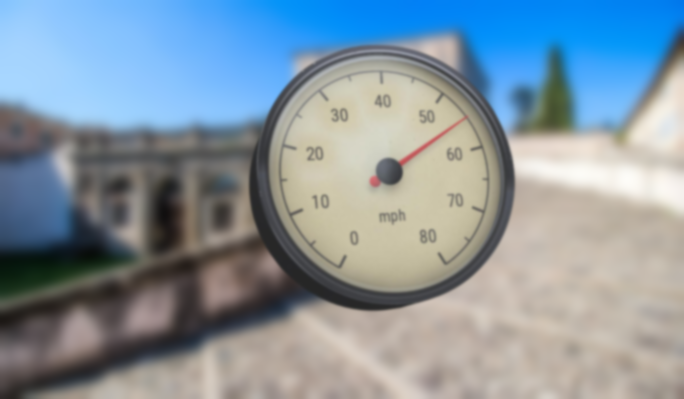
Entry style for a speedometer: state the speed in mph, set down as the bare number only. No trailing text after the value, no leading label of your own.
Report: 55
